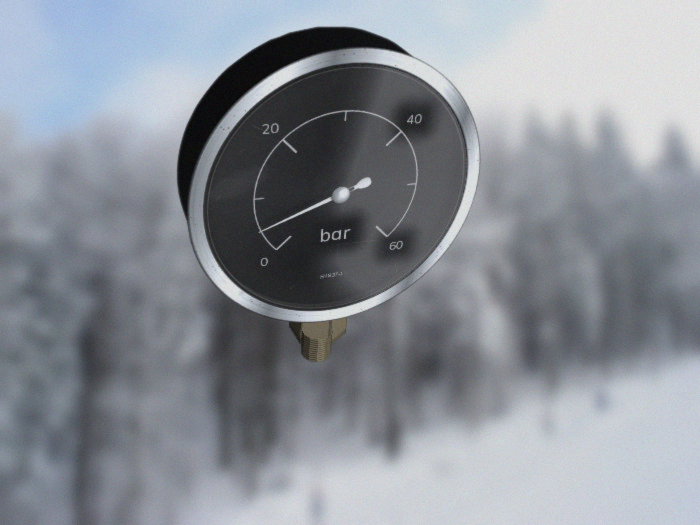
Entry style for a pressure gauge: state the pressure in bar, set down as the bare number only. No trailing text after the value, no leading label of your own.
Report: 5
